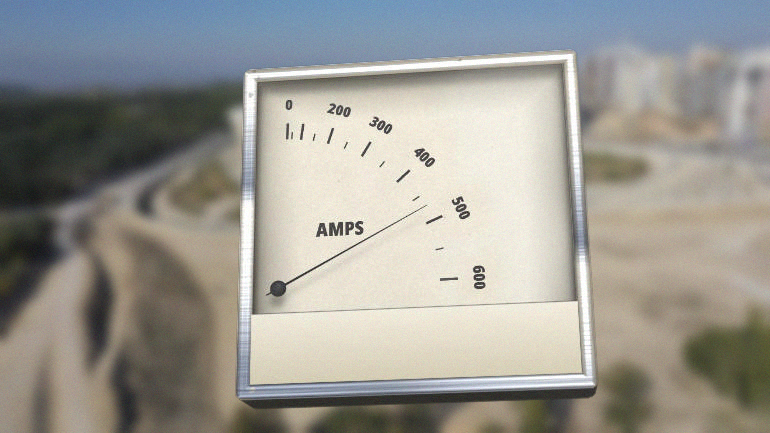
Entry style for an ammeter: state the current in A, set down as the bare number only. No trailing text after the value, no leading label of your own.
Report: 475
